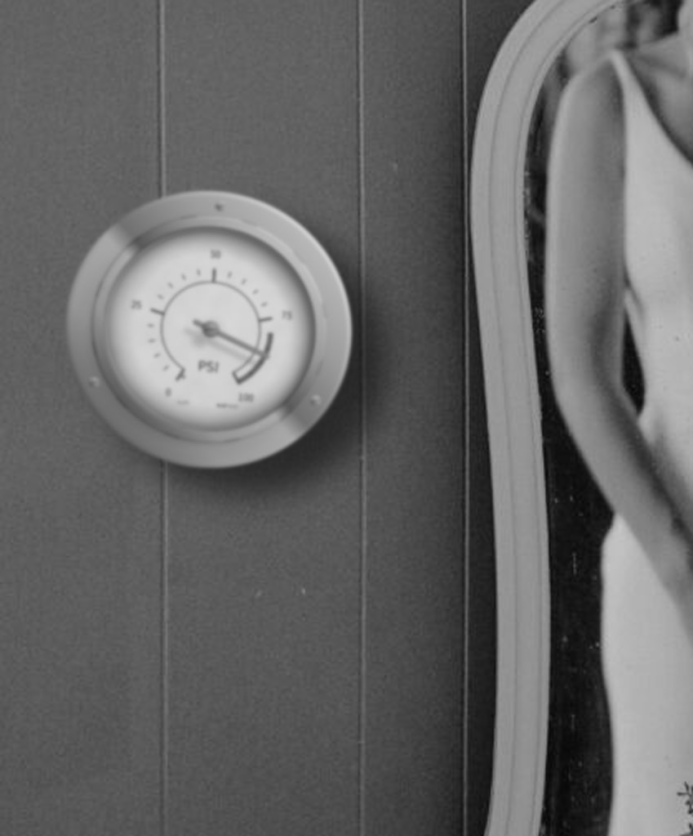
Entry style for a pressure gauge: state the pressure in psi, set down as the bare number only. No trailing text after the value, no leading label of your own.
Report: 87.5
